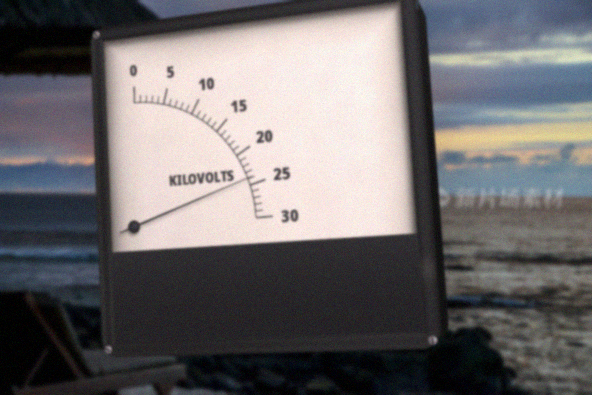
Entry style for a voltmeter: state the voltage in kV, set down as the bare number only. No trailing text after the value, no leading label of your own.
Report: 24
